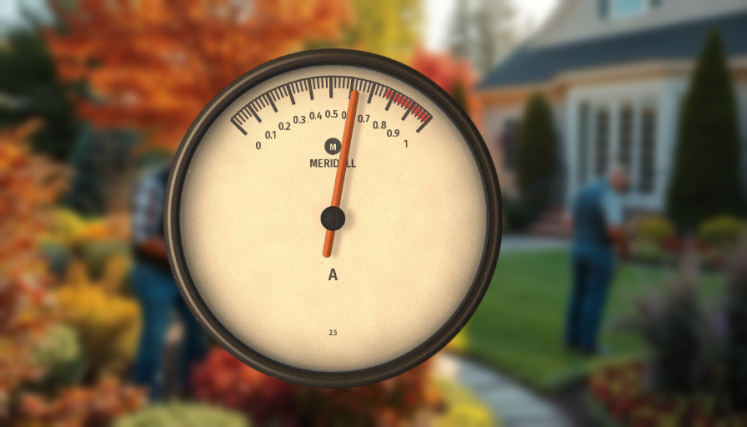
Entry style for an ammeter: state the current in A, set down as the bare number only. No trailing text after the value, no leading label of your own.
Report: 0.62
